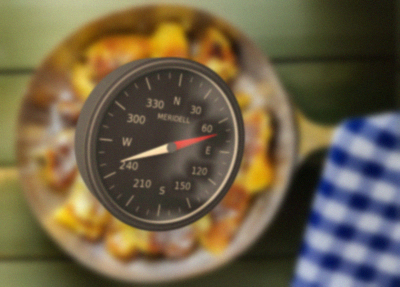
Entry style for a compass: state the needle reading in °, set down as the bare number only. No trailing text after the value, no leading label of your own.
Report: 70
